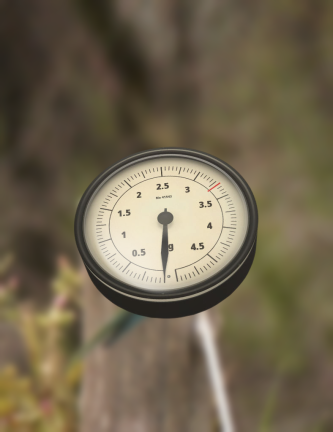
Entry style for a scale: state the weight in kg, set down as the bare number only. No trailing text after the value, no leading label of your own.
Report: 0
